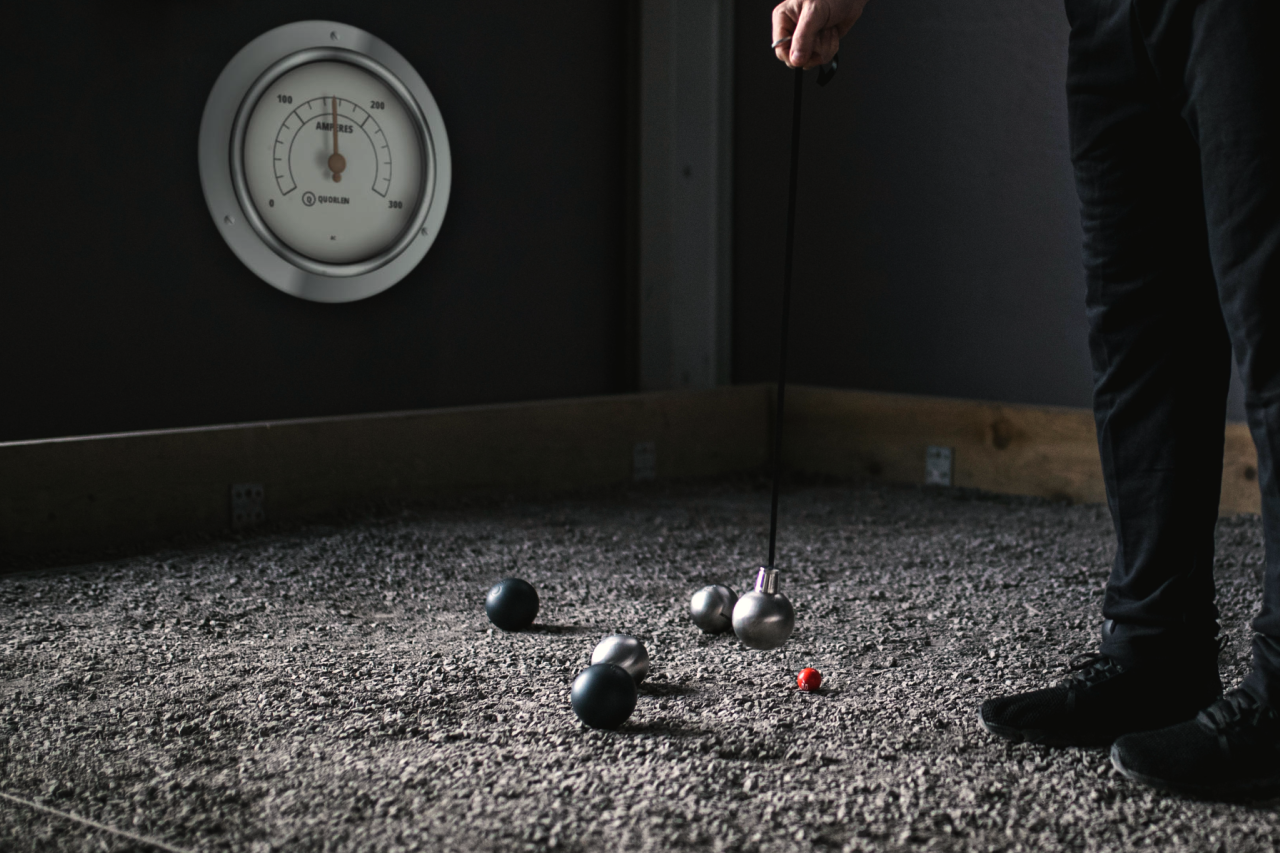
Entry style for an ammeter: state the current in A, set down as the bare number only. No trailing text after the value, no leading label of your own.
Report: 150
